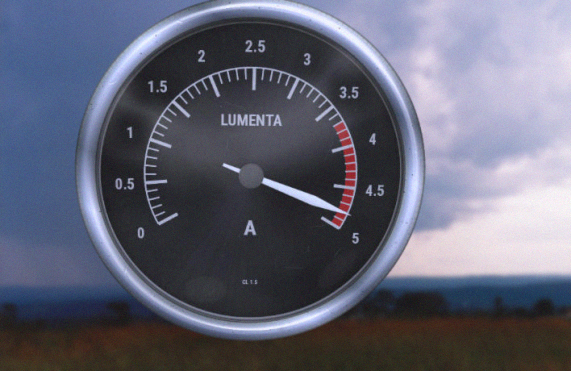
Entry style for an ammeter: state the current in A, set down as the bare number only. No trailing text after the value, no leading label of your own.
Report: 4.8
